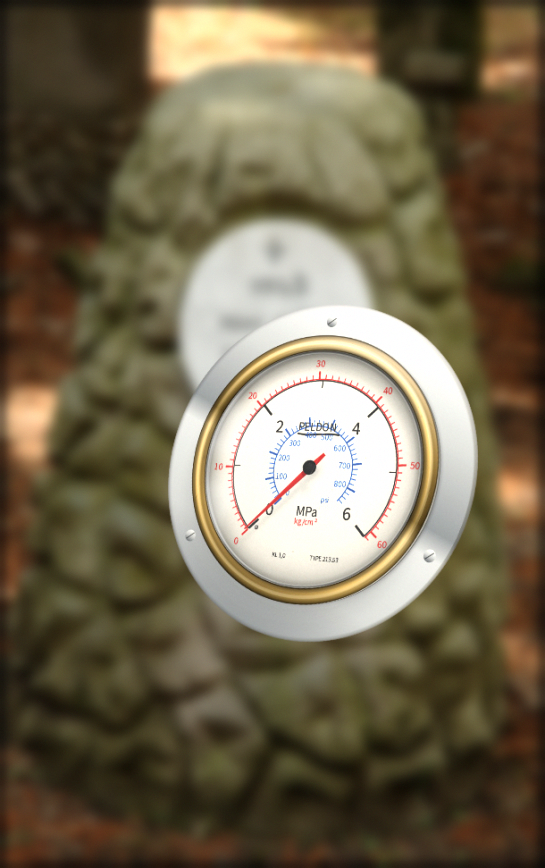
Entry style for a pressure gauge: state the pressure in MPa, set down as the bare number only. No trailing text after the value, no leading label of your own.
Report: 0
